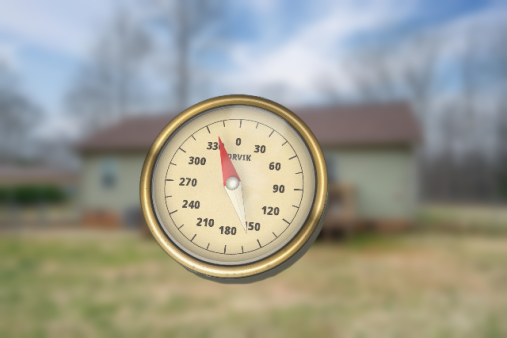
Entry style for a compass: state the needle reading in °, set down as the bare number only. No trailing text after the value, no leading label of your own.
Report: 337.5
